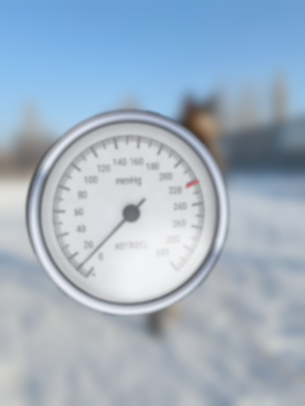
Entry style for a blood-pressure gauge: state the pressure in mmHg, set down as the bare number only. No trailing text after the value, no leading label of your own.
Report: 10
